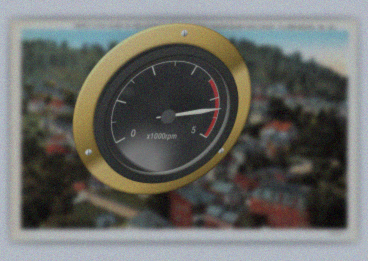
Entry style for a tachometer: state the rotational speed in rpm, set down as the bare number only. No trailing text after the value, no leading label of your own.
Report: 4250
